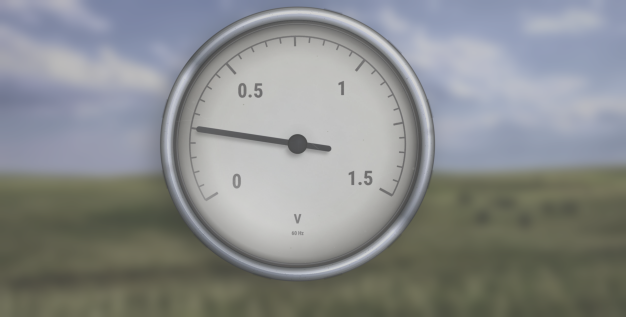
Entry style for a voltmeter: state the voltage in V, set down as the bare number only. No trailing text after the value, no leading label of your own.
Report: 0.25
